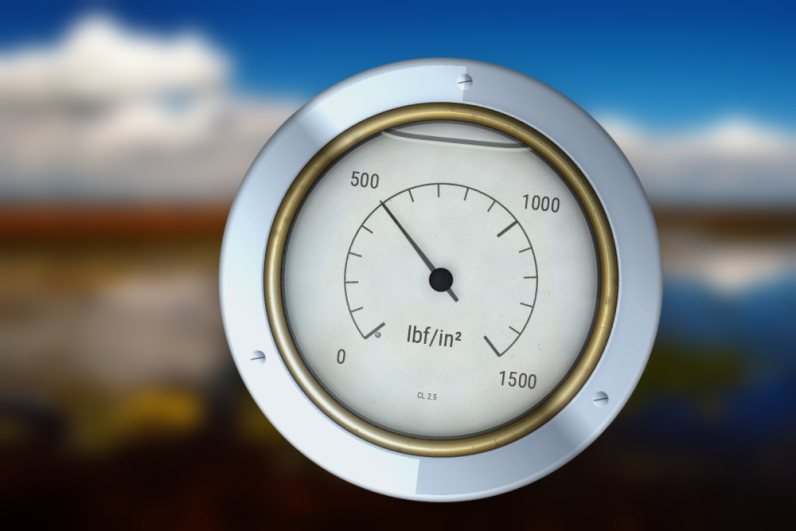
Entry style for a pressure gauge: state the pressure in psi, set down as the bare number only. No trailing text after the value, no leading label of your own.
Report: 500
